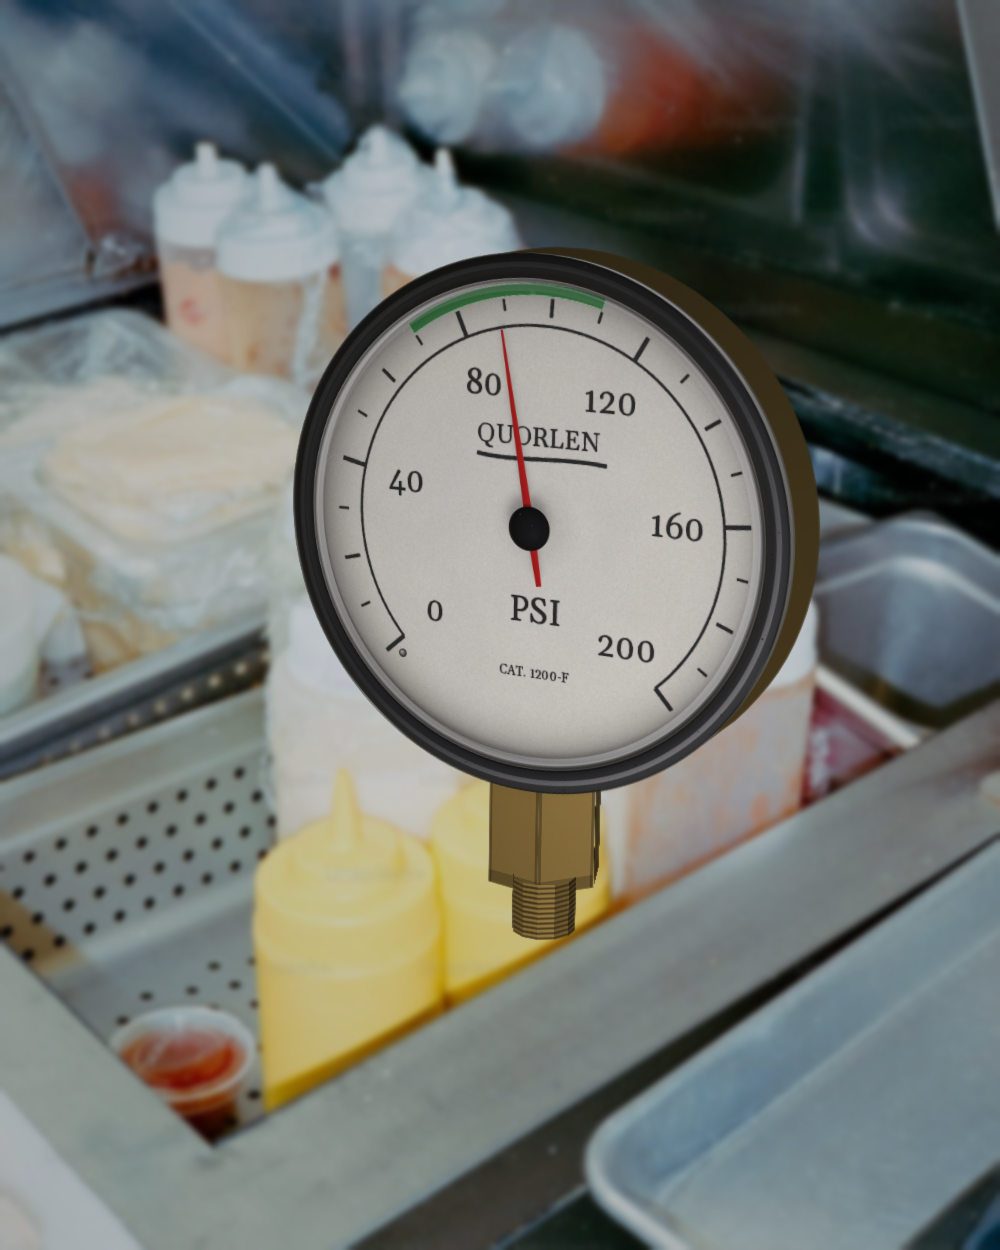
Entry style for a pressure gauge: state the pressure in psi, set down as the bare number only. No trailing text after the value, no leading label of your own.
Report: 90
